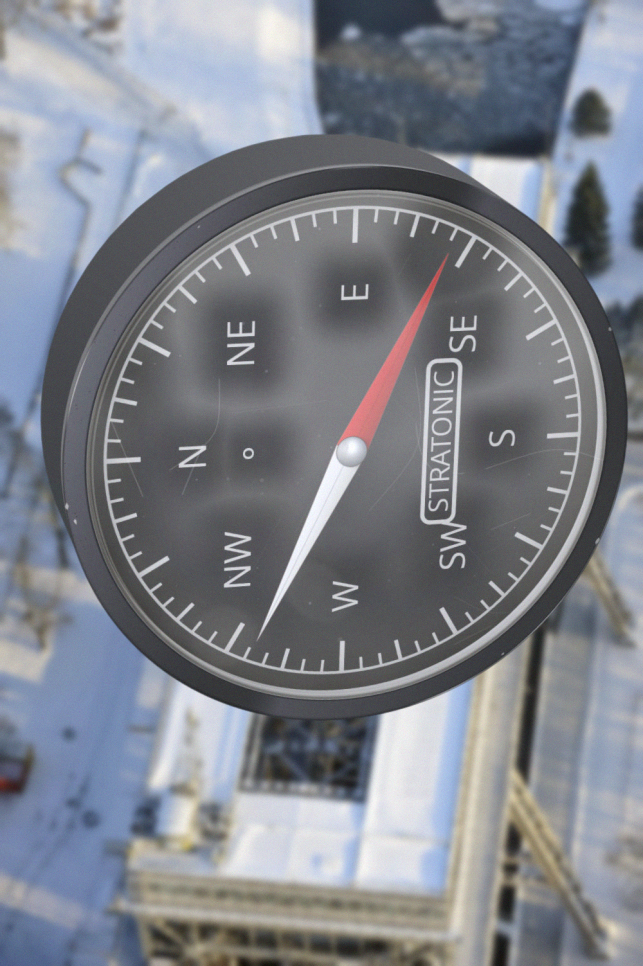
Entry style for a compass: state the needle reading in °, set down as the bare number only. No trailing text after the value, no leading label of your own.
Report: 115
